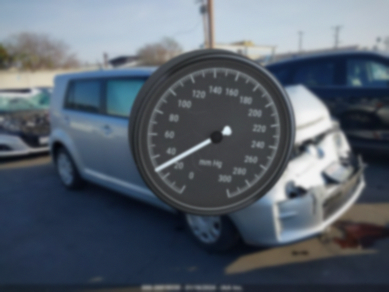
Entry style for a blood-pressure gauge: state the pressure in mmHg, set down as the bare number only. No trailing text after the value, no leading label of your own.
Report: 30
